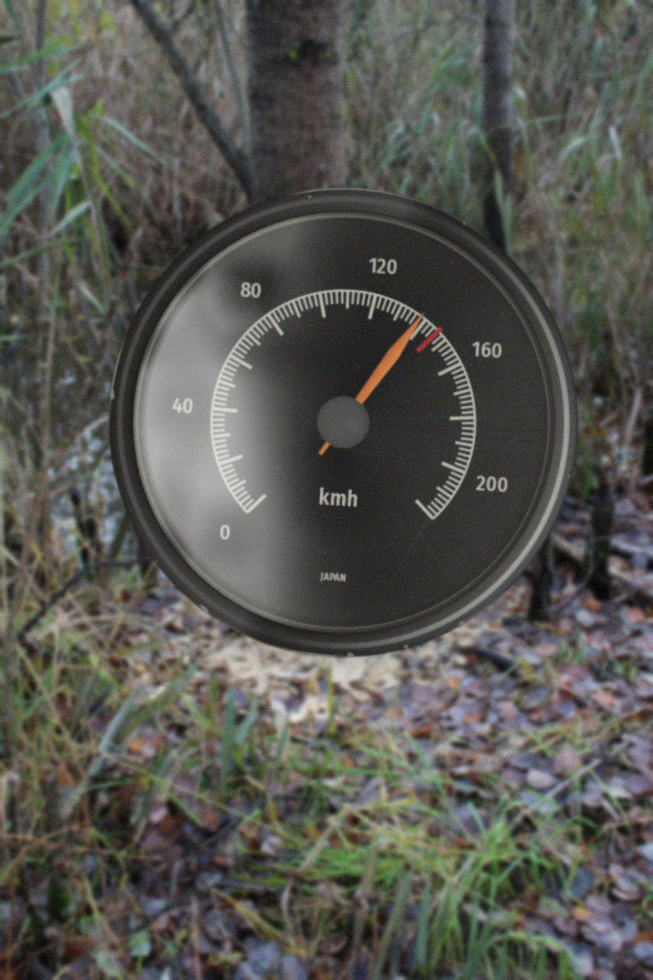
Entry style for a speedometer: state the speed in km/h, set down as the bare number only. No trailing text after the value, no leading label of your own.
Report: 138
